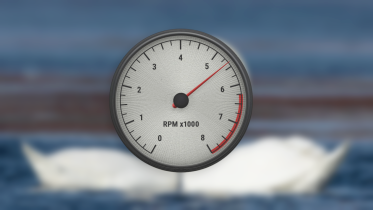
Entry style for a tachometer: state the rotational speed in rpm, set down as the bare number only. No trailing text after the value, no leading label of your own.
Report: 5375
